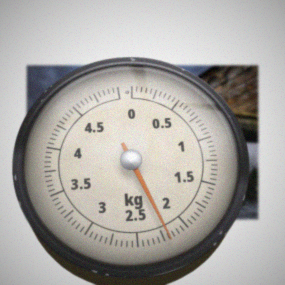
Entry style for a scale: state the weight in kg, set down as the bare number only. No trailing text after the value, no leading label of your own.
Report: 2.2
